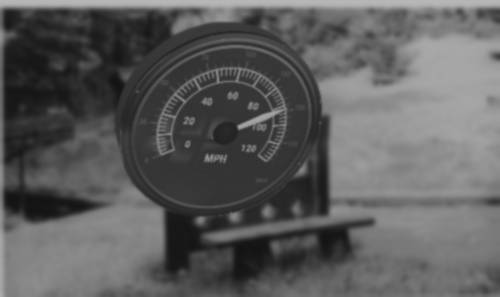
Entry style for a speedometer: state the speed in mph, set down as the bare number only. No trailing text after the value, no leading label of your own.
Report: 90
